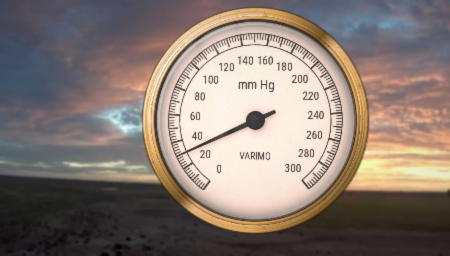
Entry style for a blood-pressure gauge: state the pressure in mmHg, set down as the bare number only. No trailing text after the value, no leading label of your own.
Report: 30
